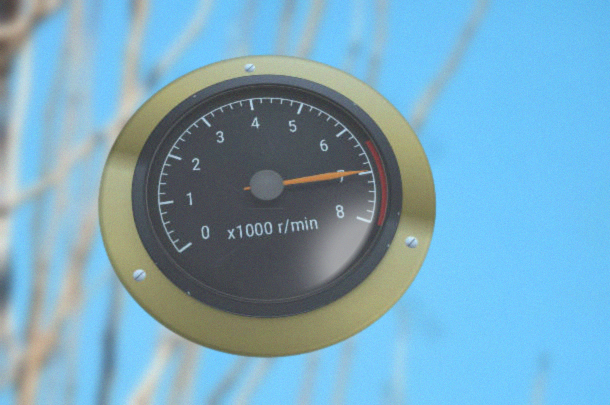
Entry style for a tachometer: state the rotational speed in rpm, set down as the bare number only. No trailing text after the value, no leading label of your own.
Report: 7000
